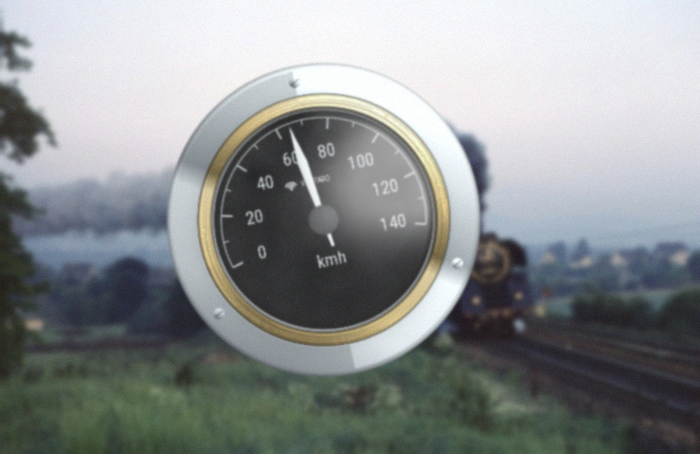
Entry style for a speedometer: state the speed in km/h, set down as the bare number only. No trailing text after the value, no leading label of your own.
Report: 65
